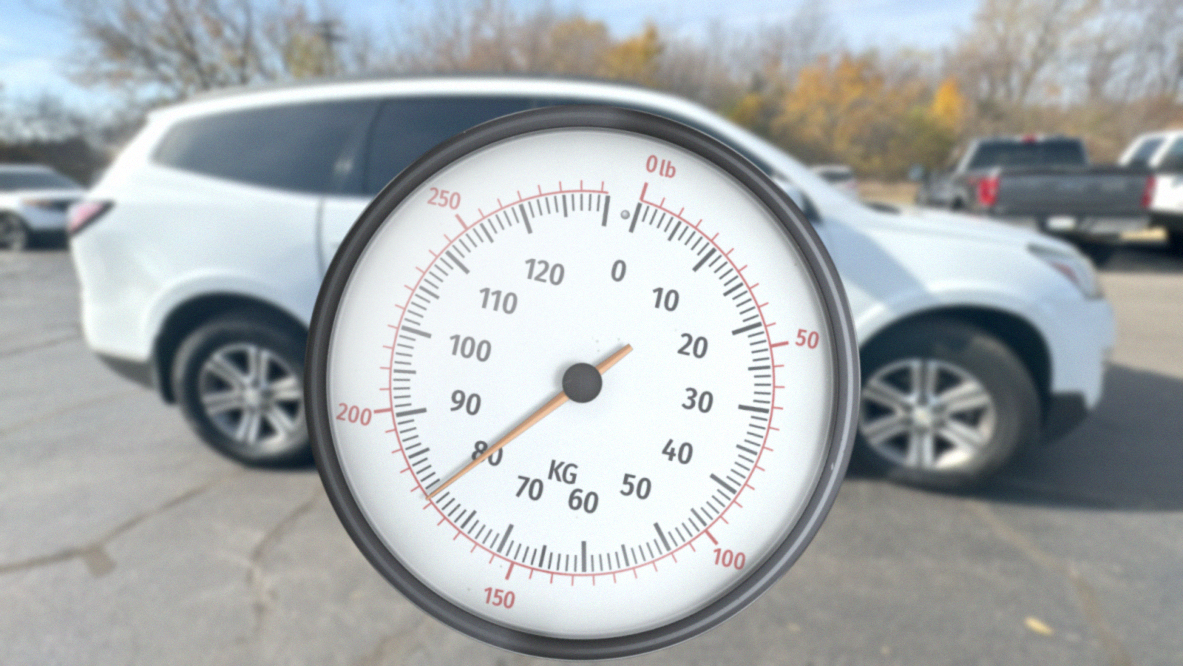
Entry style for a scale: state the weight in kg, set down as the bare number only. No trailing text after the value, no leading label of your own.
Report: 80
